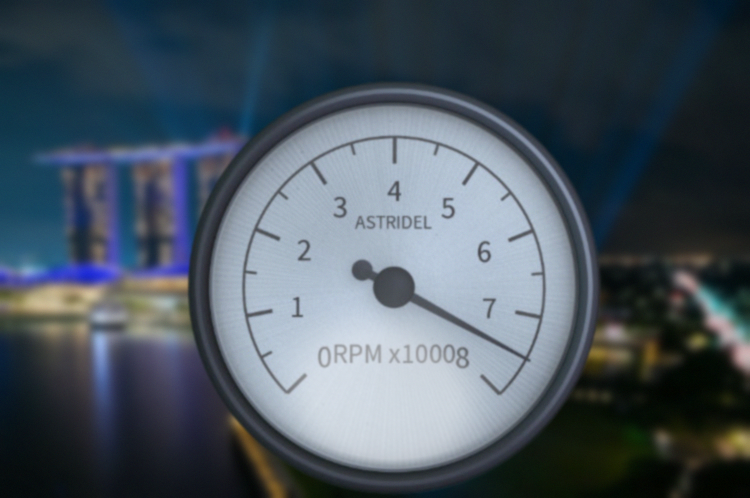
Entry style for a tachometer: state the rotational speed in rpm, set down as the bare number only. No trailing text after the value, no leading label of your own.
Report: 7500
